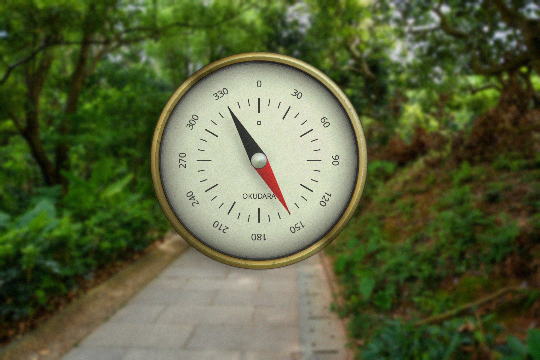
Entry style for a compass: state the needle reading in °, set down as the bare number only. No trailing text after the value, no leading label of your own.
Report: 150
